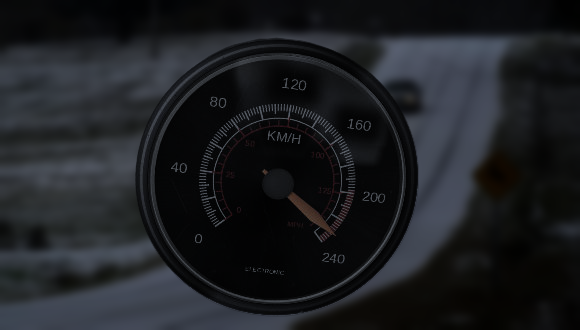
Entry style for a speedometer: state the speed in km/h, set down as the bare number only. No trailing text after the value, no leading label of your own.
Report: 230
